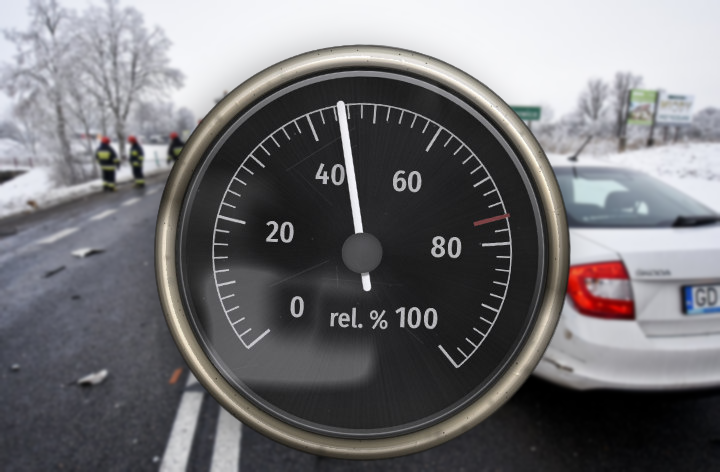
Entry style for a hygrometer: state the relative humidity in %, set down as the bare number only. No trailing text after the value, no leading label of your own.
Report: 45
